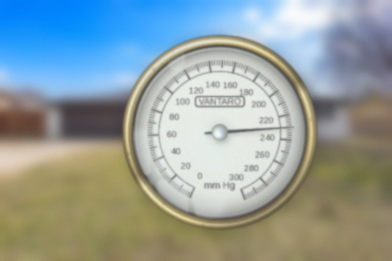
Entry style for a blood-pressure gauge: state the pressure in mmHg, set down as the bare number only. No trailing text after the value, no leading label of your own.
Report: 230
